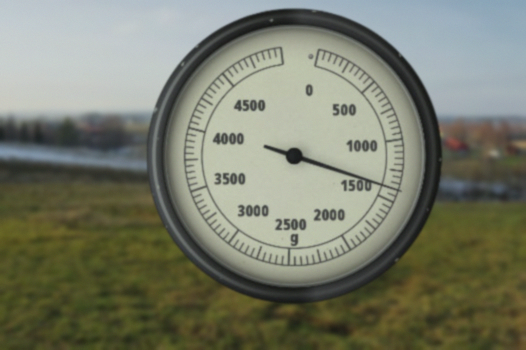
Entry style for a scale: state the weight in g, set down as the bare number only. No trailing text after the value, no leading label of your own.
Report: 1400
